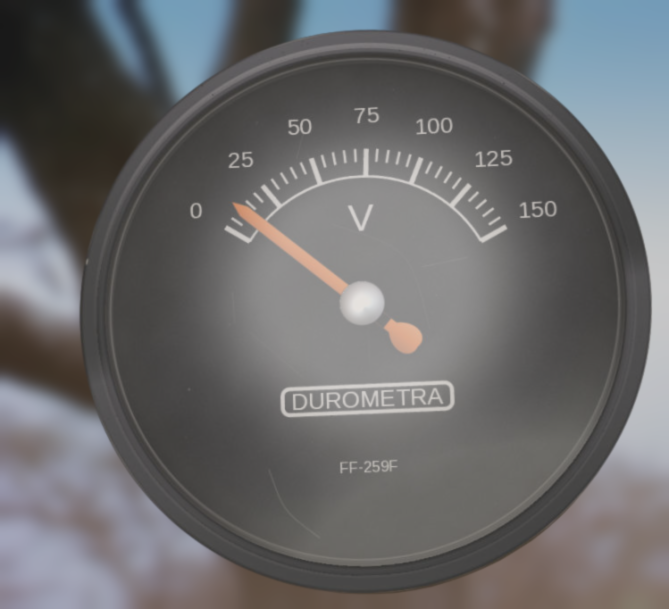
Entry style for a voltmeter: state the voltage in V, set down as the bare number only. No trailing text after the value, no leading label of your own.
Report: 10
